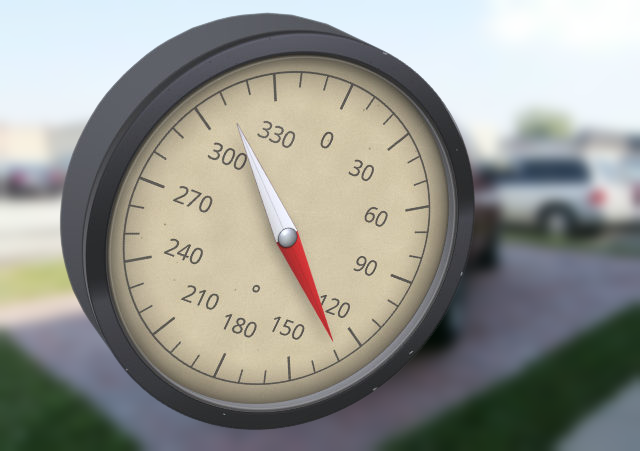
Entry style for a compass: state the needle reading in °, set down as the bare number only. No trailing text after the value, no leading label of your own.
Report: 130
